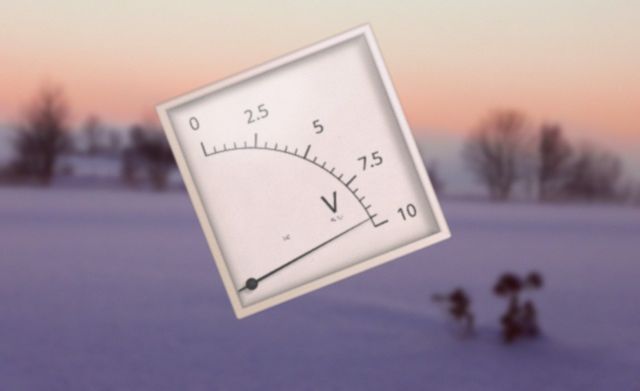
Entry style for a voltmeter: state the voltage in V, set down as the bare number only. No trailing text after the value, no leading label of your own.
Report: 9.5
